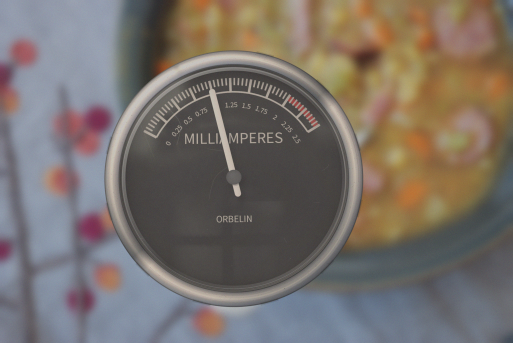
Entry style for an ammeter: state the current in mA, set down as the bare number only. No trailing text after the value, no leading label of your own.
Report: 1
